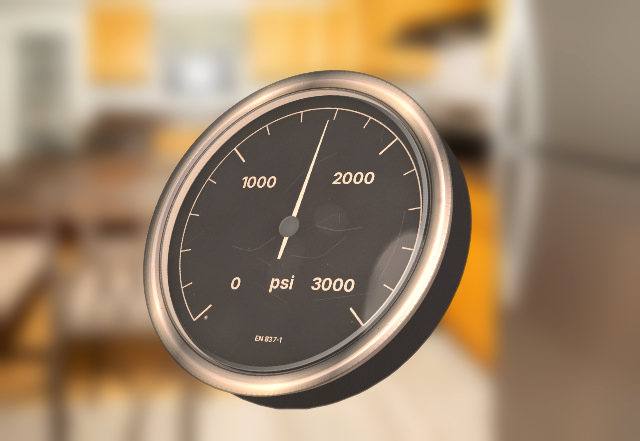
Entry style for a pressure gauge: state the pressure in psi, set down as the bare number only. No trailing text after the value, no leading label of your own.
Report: 1600
